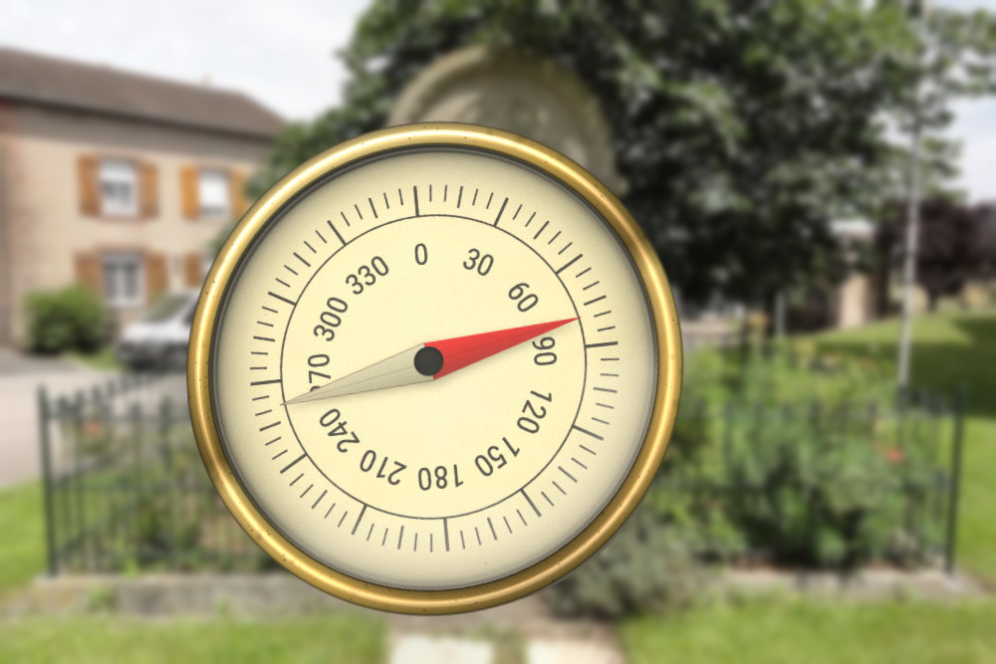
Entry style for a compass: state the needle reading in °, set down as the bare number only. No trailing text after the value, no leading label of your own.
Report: 80
